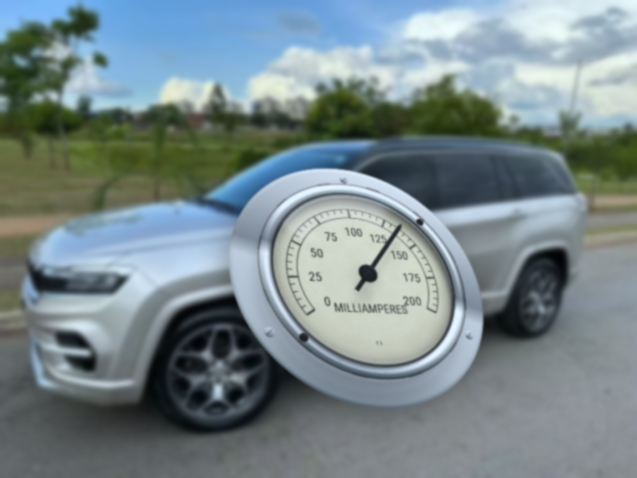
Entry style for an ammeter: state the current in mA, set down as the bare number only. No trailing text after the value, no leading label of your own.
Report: 135
